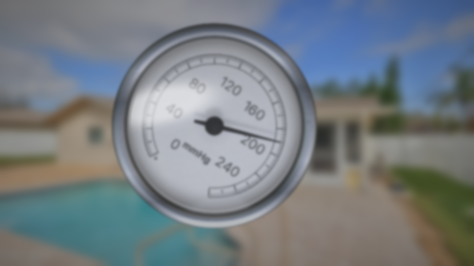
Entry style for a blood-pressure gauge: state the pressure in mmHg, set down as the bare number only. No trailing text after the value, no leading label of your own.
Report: 190
